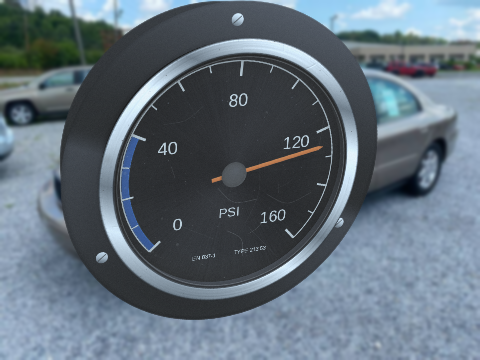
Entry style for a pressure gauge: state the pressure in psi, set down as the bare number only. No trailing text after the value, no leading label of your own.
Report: 125
